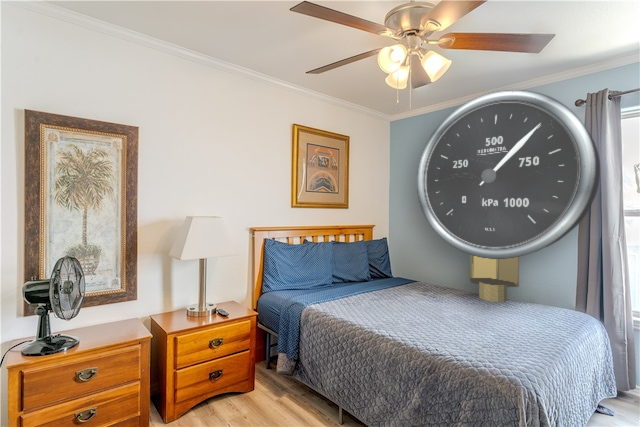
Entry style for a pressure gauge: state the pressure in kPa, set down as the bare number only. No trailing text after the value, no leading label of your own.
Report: 650
